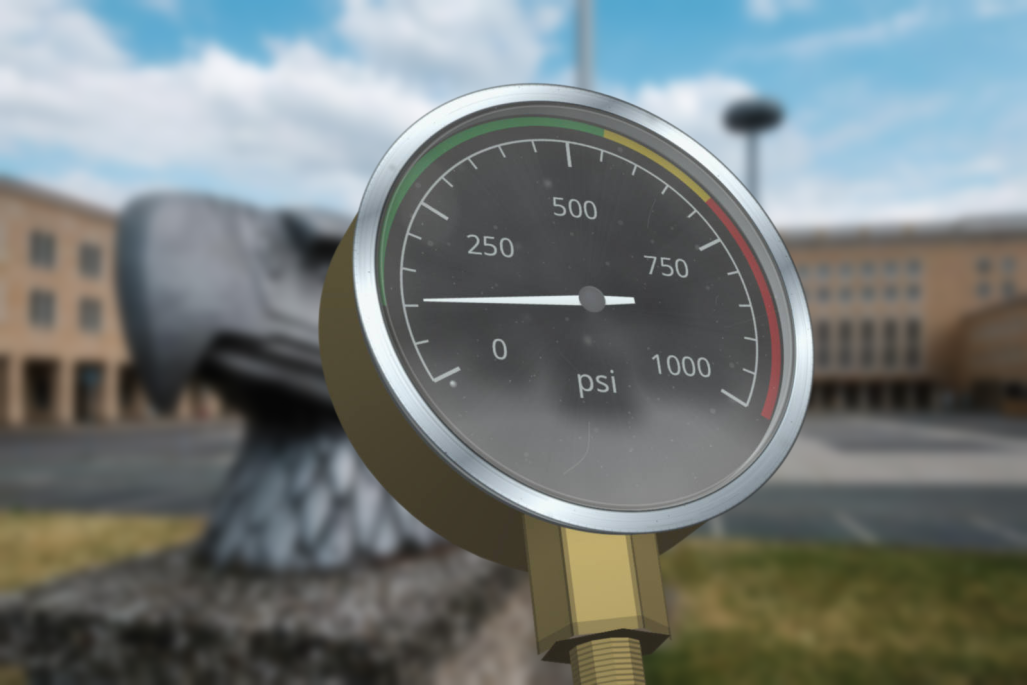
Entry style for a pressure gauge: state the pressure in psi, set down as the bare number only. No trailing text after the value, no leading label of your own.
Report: 100
